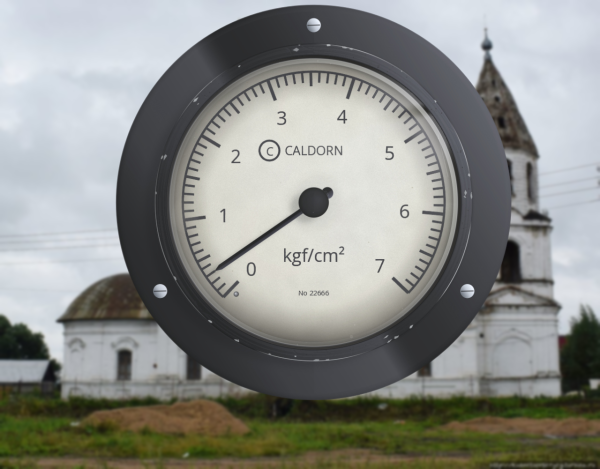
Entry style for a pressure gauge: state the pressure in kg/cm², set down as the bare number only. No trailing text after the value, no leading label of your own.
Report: 0.3
